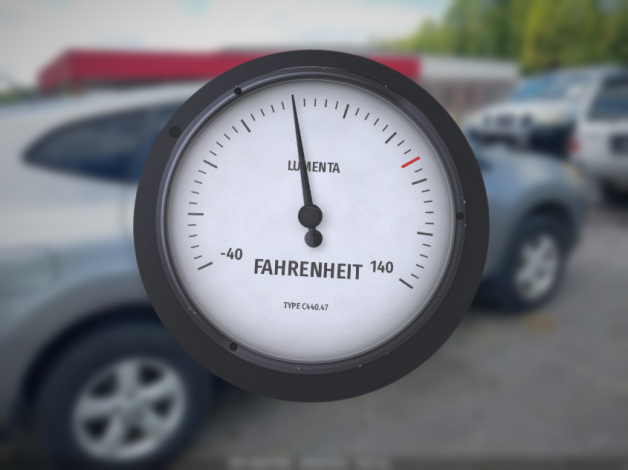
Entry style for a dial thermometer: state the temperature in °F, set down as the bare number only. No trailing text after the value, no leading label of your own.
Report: 40
